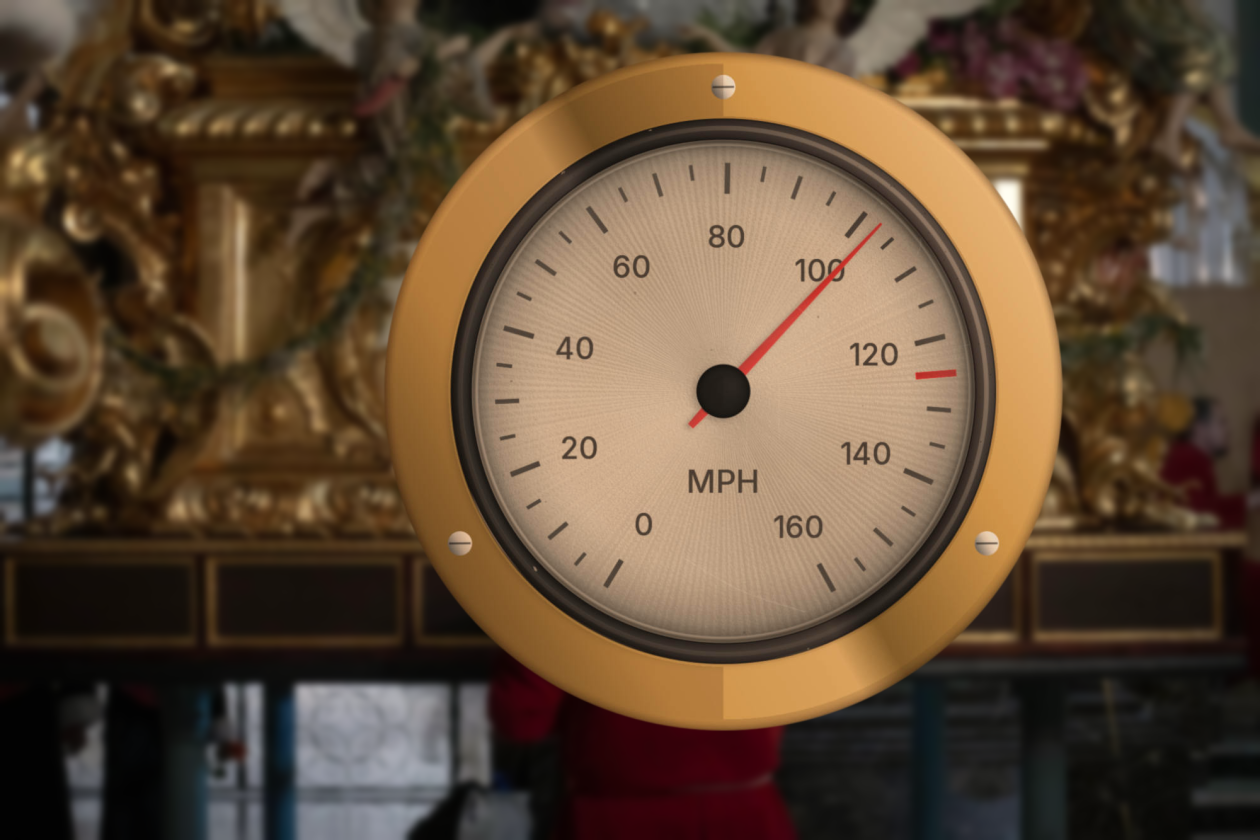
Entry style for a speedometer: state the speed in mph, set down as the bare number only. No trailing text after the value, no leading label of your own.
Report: 102.5
